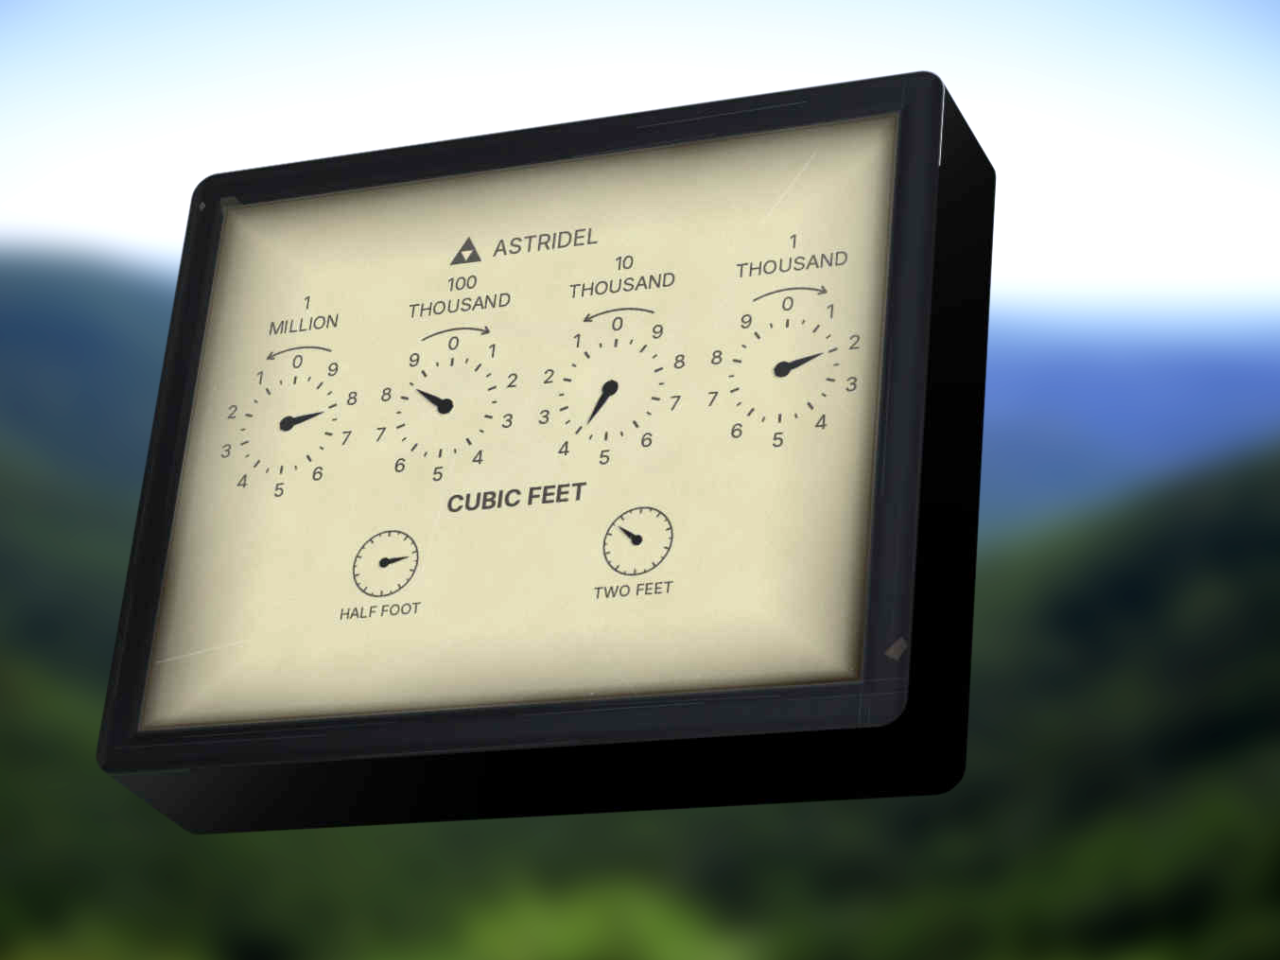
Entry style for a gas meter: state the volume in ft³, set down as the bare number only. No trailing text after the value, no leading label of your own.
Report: 784200
